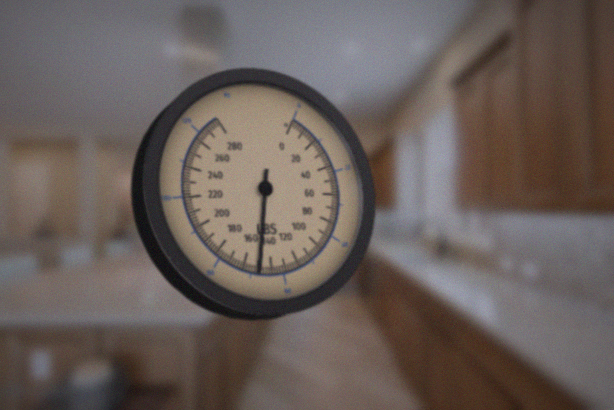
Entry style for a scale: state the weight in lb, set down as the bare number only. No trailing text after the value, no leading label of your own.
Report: 150
